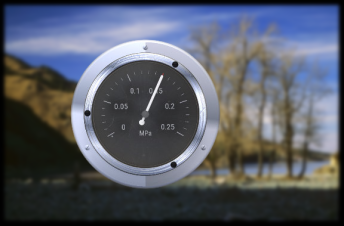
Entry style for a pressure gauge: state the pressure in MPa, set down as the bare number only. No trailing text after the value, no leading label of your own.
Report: 0.15
